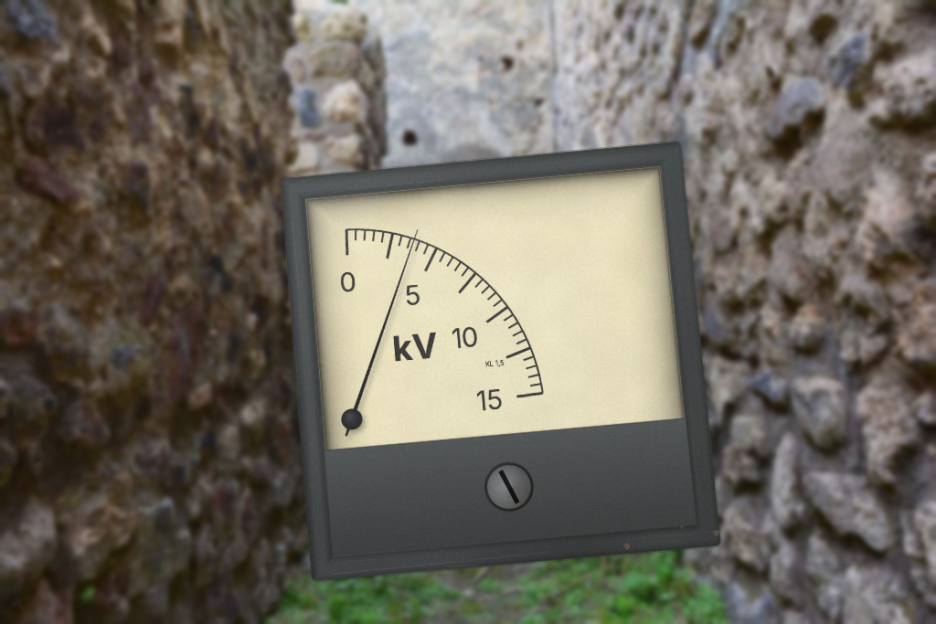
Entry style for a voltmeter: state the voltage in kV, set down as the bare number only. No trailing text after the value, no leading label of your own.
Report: 3.75
